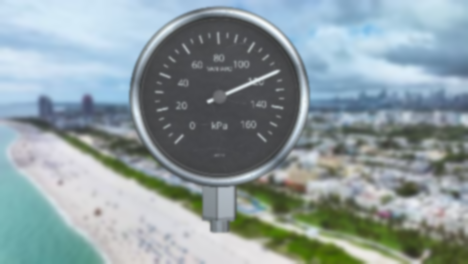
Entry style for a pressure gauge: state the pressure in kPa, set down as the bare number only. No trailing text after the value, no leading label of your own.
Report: 120
